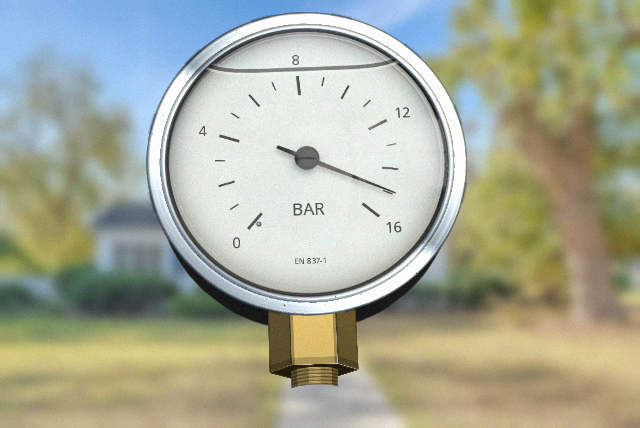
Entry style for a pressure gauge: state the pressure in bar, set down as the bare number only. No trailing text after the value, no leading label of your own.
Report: 15
